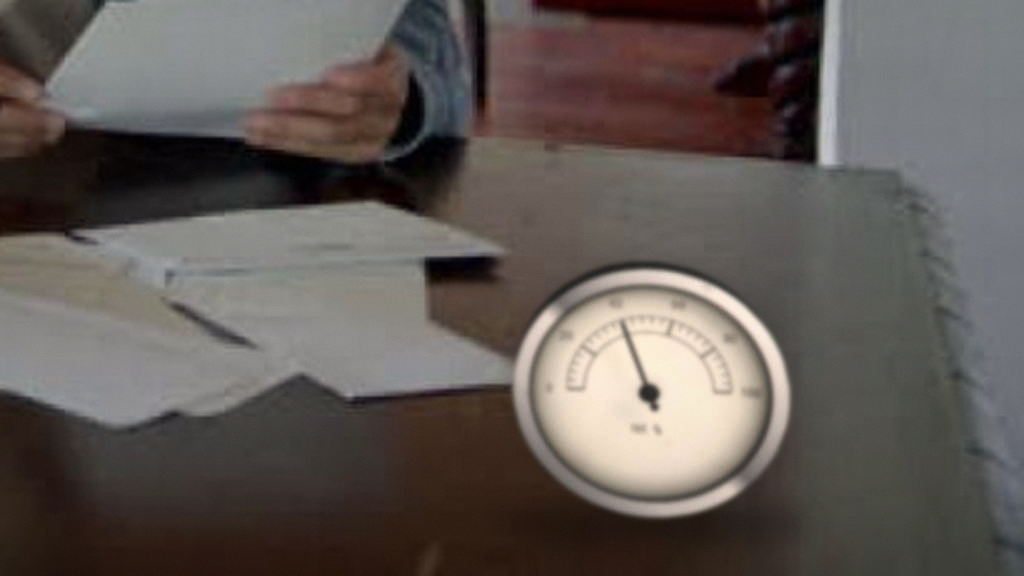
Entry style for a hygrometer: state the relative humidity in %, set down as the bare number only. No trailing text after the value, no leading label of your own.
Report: 40
